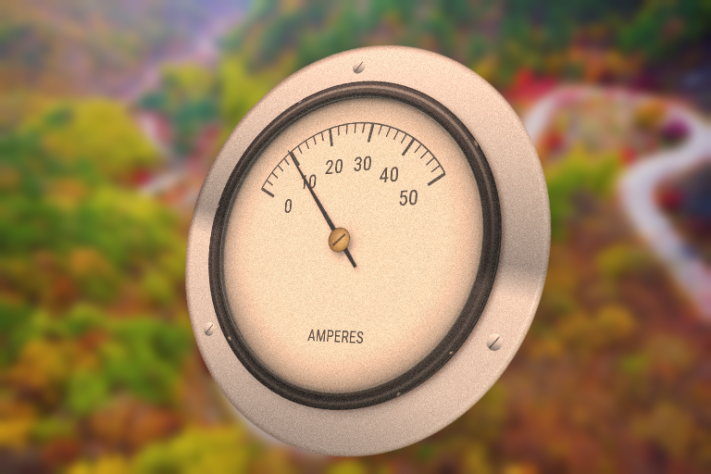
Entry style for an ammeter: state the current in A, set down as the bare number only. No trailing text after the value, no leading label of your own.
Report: 10
